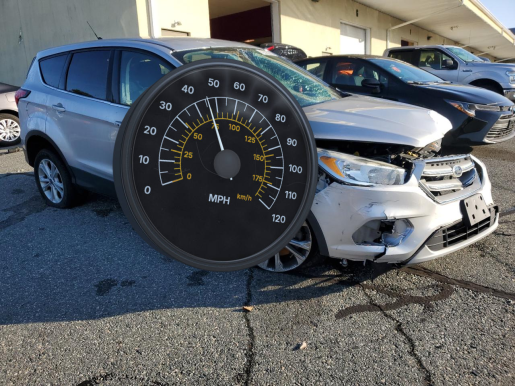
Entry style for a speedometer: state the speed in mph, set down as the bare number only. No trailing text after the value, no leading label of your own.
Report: 45
